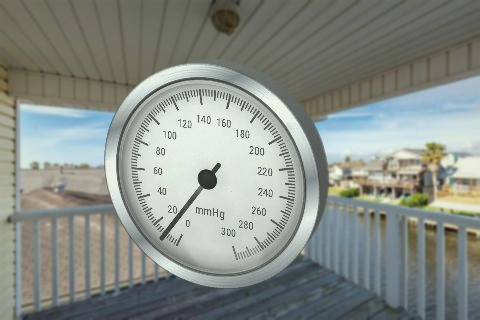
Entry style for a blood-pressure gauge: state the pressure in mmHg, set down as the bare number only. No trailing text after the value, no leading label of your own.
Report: 10
